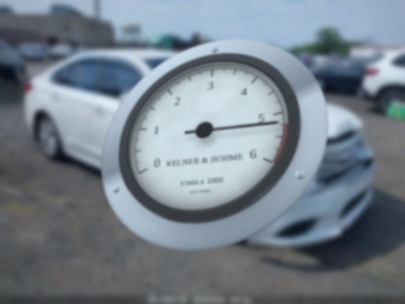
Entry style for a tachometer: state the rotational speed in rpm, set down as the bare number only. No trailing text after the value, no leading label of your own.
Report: 5250
